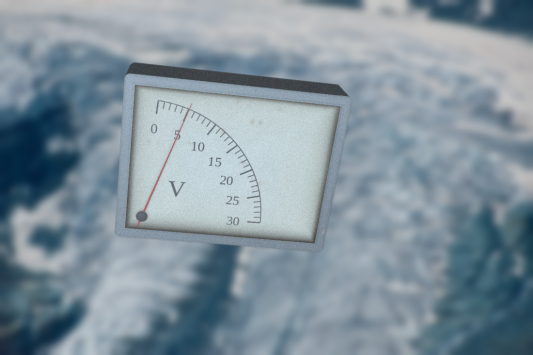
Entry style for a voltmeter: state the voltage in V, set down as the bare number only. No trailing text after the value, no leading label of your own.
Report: 5
